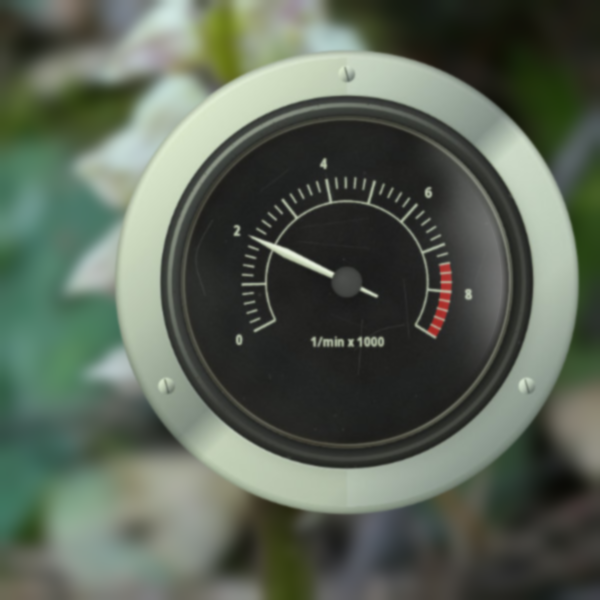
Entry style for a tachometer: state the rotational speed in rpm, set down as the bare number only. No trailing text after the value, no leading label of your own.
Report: 2000
